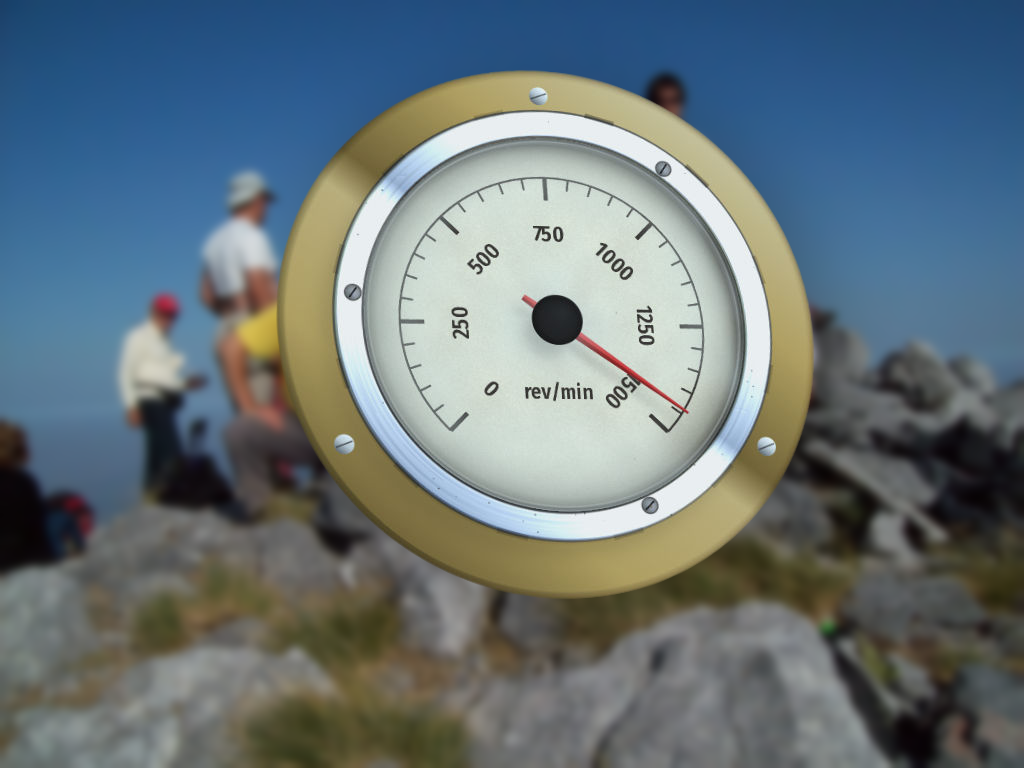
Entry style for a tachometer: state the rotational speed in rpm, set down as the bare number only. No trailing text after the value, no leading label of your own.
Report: 1450
